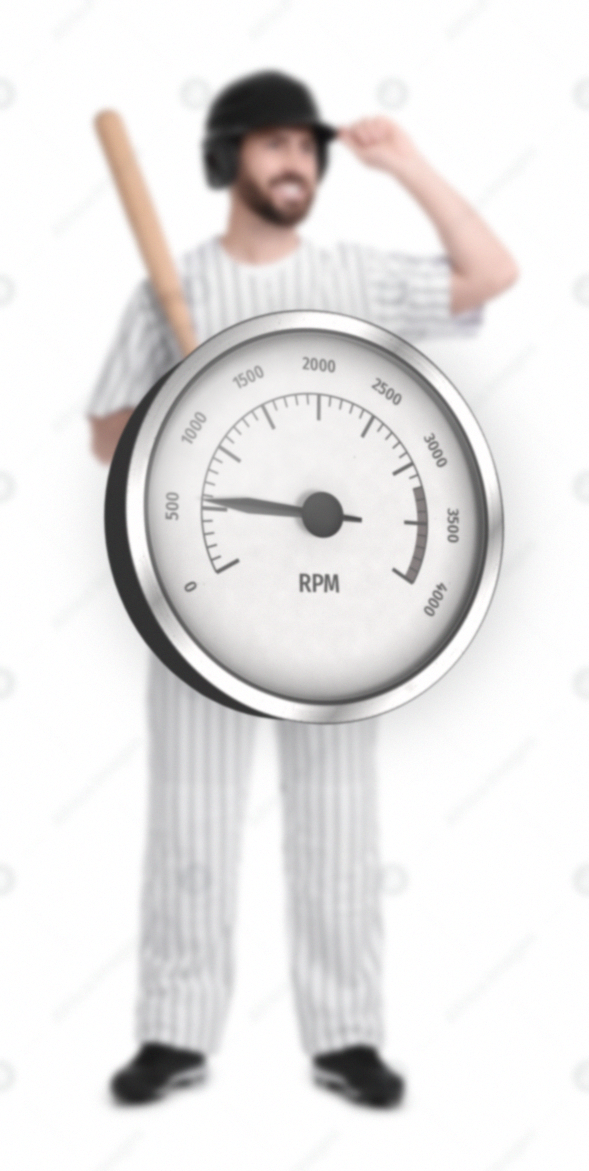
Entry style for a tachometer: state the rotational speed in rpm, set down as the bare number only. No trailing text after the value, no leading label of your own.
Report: 550
